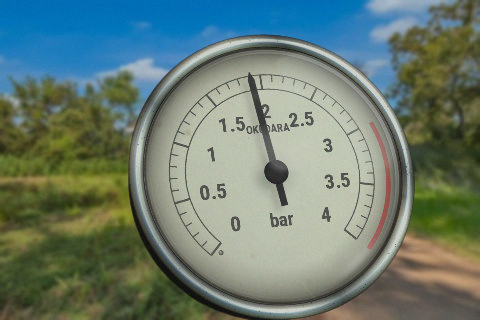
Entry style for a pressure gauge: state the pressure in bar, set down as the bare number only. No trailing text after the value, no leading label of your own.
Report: 1.9
